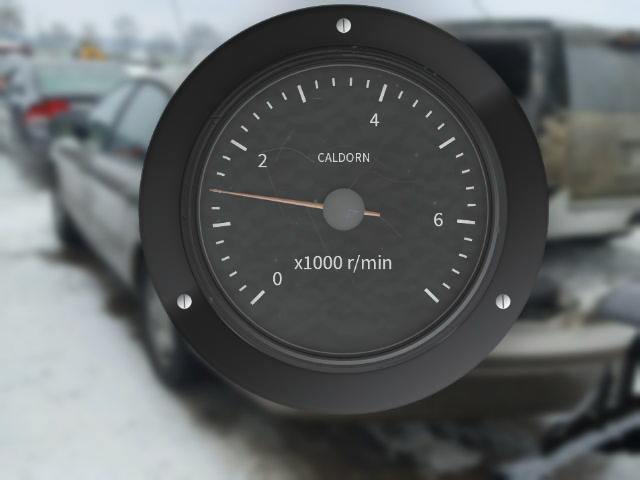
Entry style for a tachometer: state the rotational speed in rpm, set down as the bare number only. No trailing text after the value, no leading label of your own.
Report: 1400
